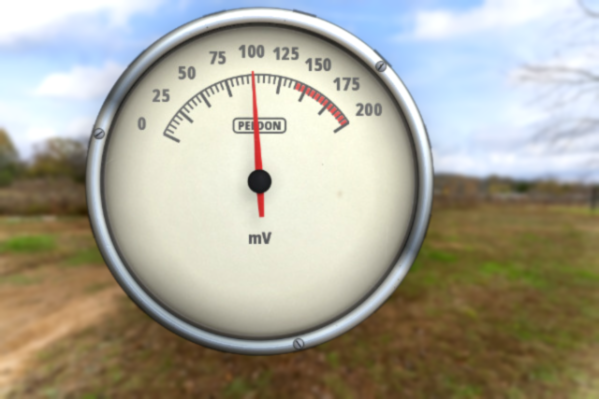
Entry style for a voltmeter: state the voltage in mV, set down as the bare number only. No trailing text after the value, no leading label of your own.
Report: 100
